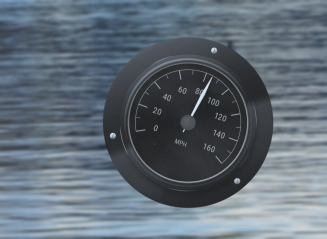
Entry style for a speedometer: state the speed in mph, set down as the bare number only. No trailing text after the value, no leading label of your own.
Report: 85
